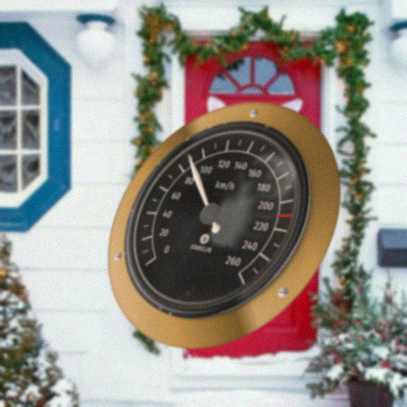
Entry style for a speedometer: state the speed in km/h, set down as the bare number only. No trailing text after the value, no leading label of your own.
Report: 90
